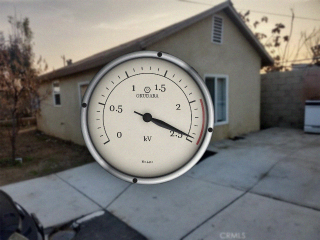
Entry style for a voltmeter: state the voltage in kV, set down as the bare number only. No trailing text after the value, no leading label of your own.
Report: 2.45
